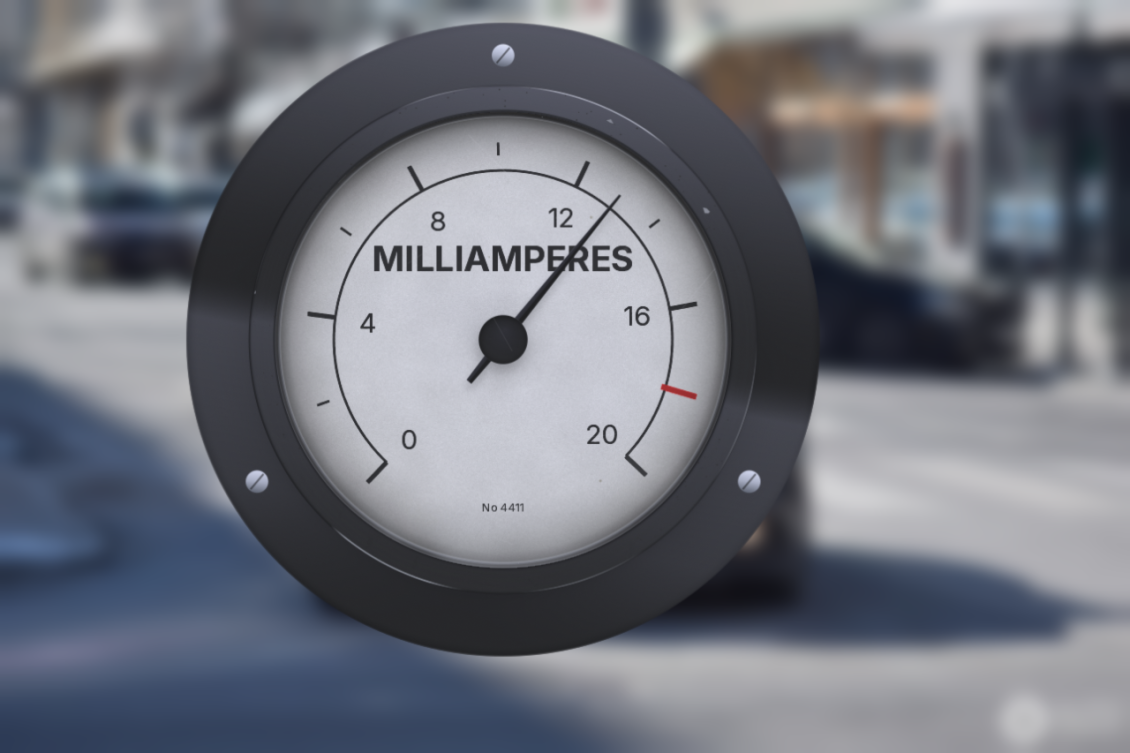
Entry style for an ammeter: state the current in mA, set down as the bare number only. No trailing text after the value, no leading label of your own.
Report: 13
